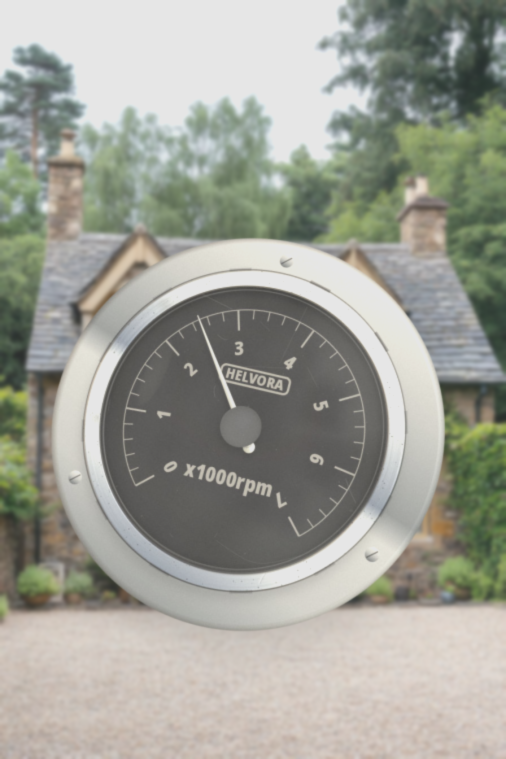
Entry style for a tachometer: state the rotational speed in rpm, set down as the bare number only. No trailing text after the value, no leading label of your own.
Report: 2500
